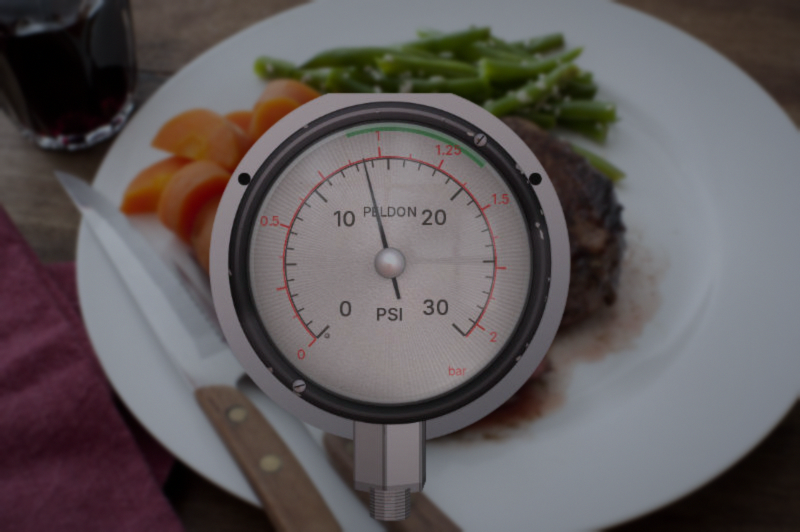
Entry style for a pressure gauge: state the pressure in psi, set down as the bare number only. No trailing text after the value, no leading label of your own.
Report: 13.5
